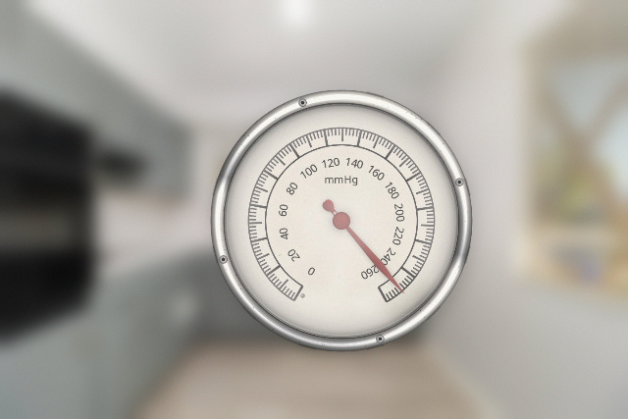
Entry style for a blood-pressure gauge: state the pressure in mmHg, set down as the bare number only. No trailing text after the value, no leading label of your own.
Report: 250
